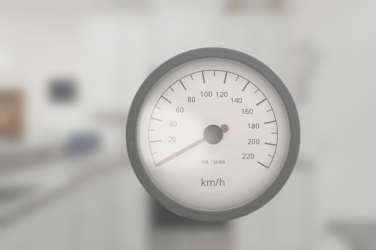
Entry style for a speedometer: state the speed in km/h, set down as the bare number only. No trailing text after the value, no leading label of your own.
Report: 0
